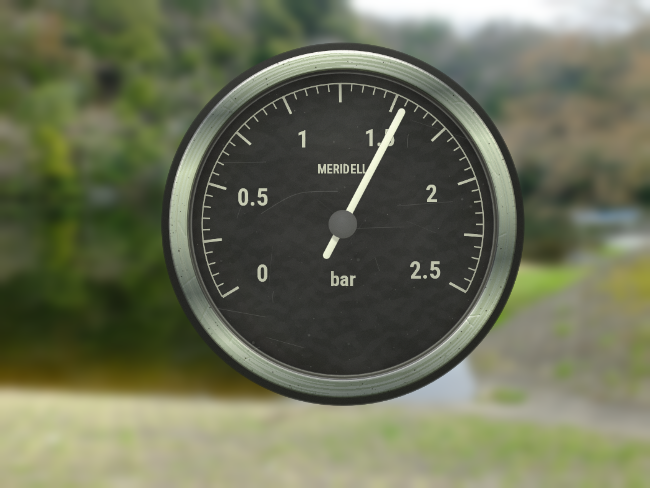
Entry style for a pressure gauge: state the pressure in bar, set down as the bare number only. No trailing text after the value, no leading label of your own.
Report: 1.55
